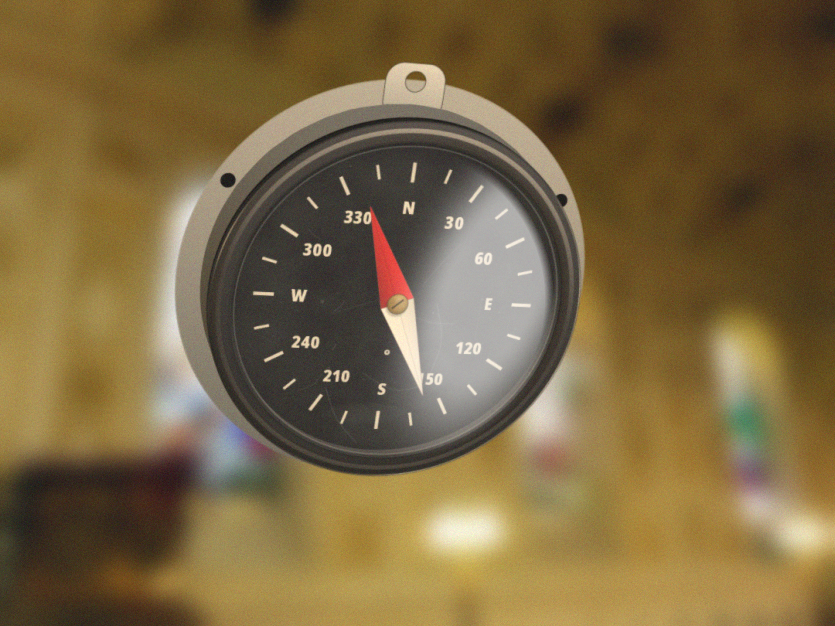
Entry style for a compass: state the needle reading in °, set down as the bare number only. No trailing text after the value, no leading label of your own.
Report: 337.5
